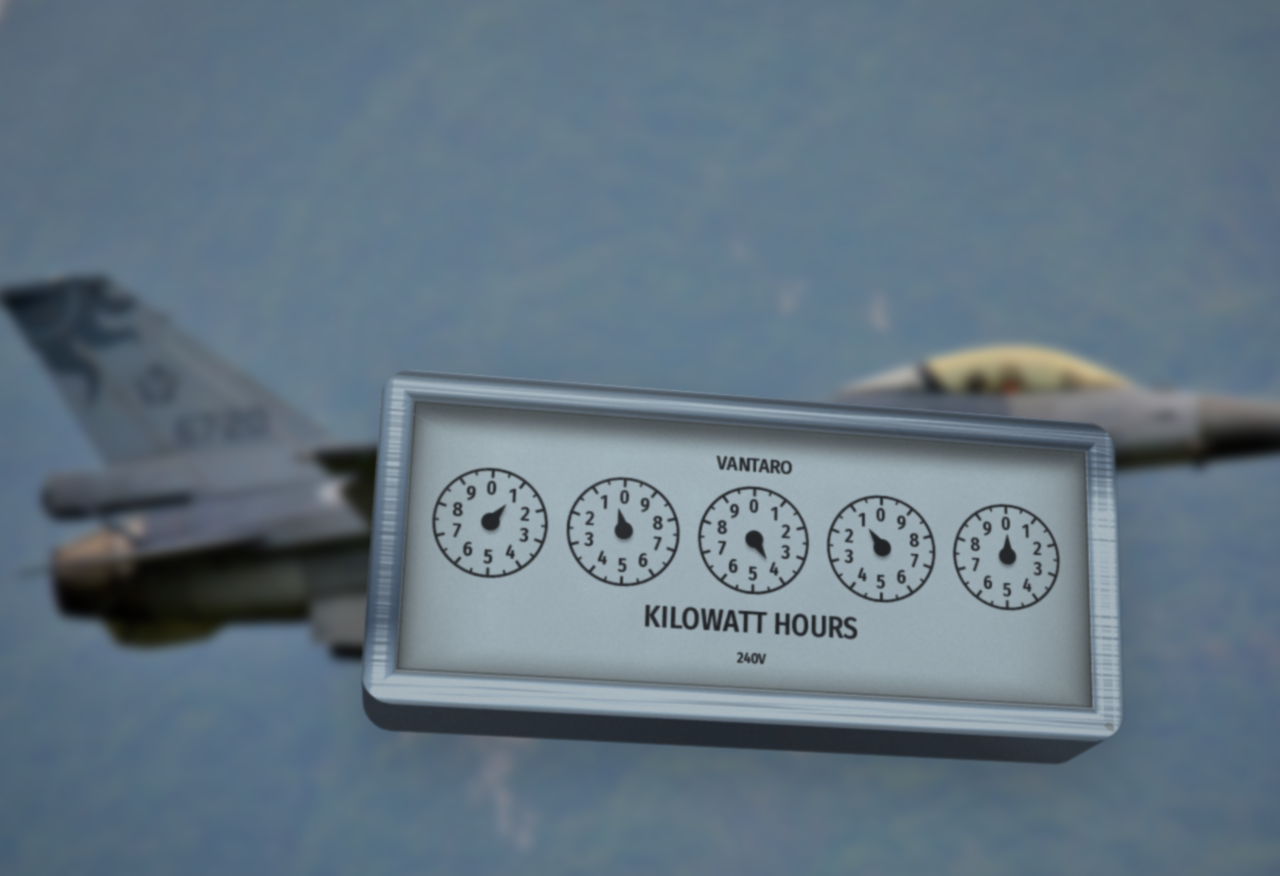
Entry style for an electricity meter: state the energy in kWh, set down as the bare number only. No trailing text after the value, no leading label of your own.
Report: 10410
